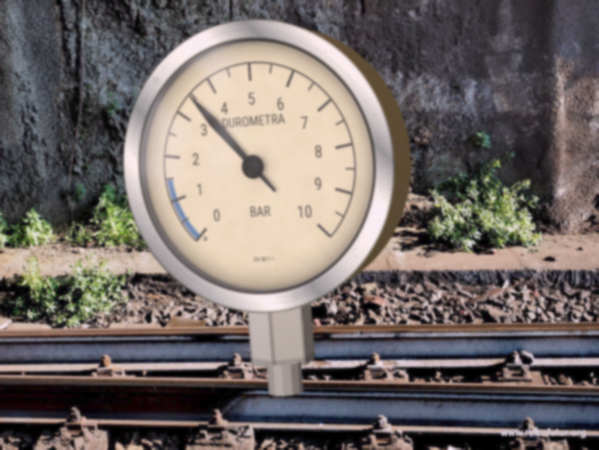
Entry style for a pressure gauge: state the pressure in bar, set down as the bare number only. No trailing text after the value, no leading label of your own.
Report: 3.5
